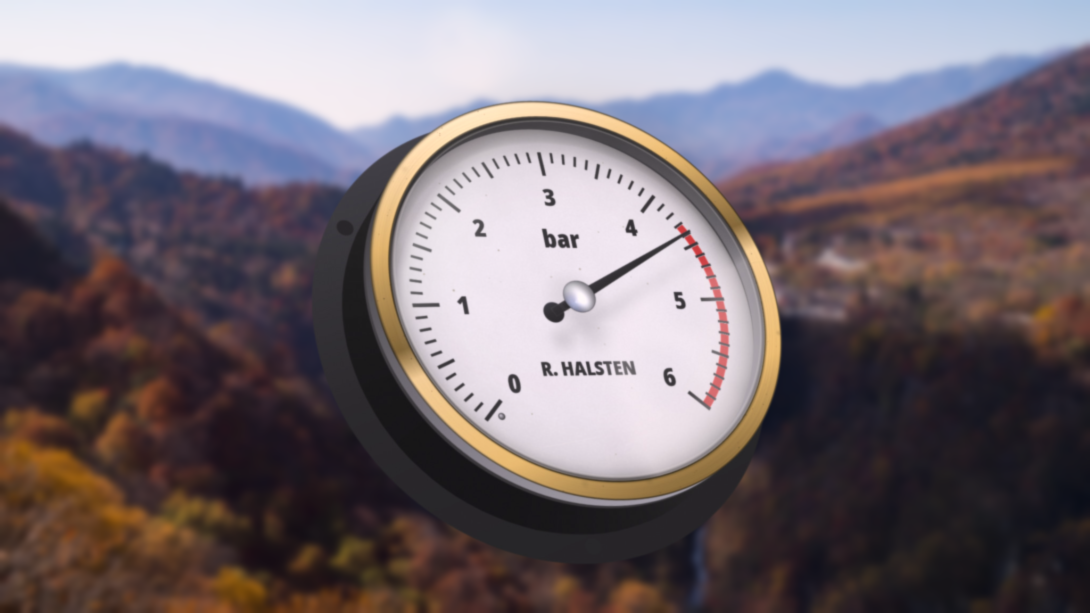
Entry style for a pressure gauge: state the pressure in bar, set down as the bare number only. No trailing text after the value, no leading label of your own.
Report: 4.4
